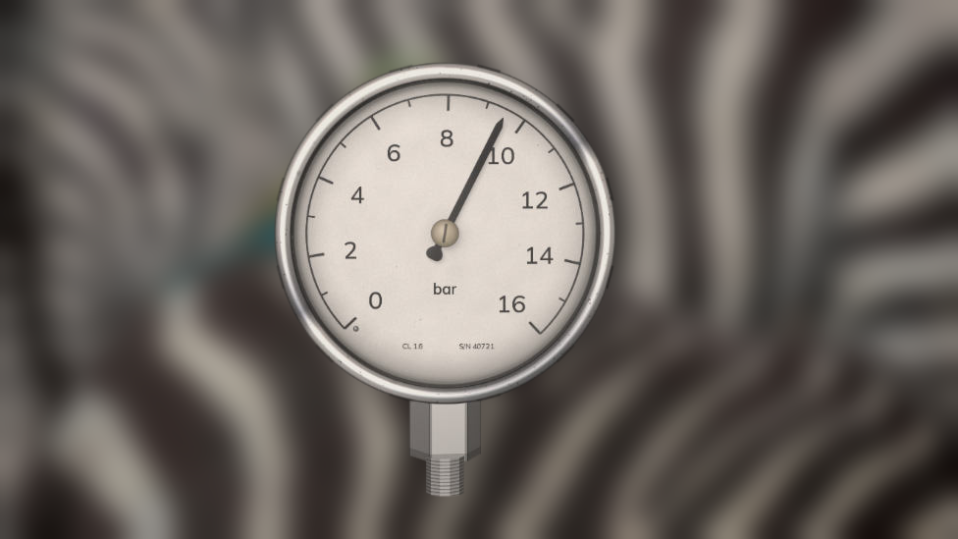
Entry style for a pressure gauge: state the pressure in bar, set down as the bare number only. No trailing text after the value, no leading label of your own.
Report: 9.5
